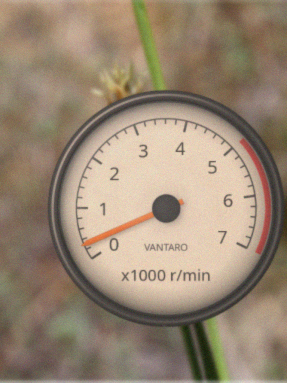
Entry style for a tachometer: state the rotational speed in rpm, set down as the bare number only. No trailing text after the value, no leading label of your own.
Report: 300
